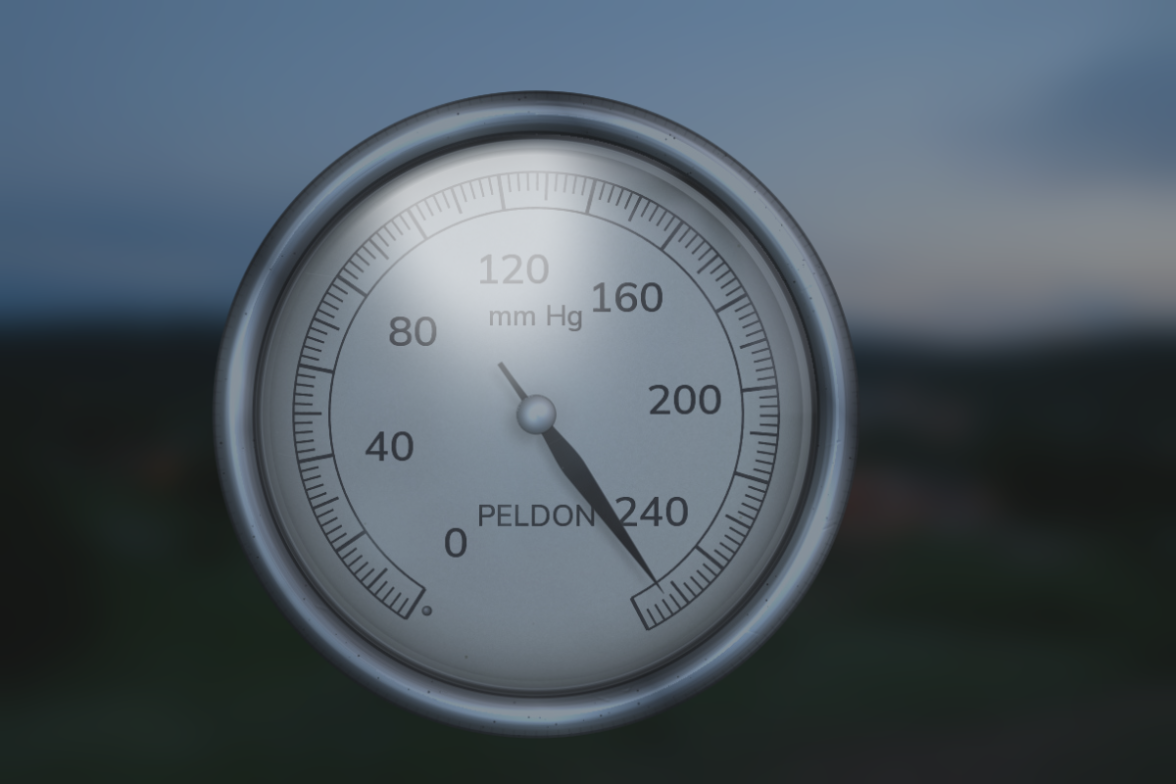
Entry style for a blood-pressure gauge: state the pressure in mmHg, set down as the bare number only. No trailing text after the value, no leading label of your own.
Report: 253
